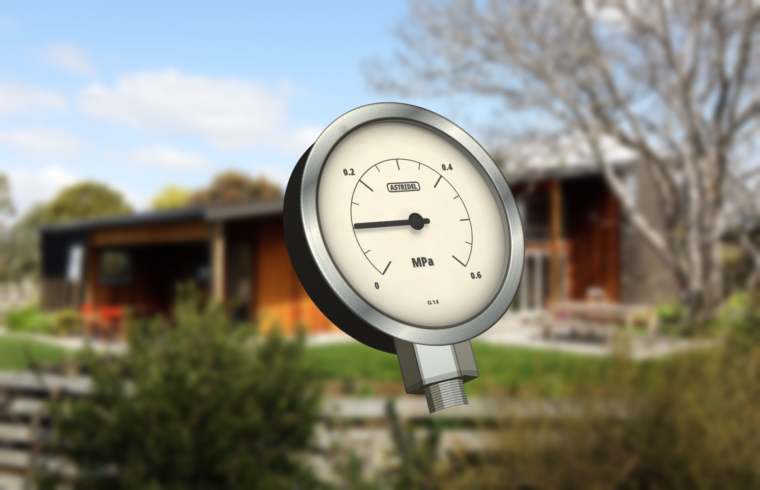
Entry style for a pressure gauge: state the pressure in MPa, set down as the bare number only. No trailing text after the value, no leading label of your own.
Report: 0.1
